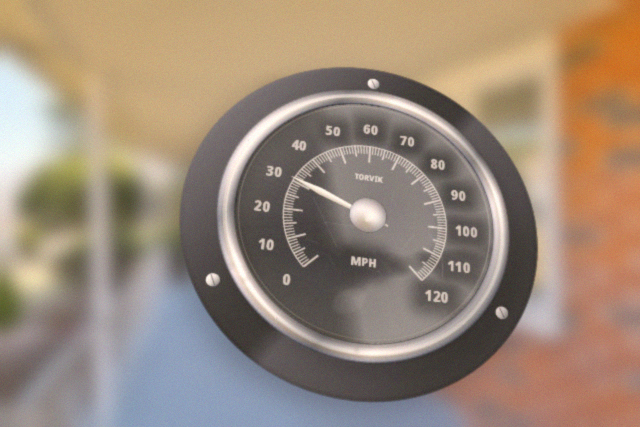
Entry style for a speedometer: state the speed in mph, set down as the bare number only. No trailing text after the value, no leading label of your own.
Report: 30
